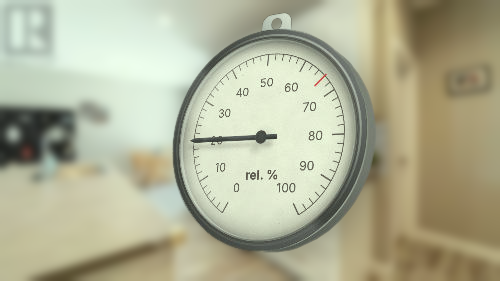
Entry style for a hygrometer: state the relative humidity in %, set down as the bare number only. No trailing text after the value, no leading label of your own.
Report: 20
